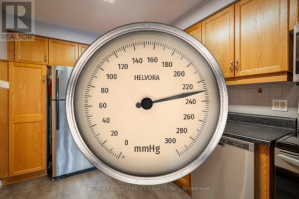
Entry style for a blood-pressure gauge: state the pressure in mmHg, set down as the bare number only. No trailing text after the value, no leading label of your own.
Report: 230
